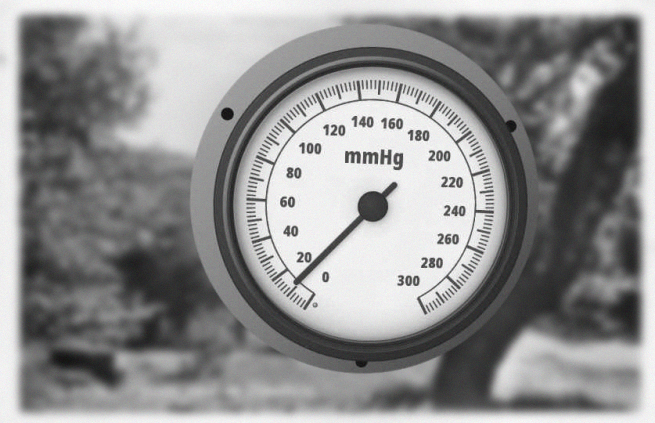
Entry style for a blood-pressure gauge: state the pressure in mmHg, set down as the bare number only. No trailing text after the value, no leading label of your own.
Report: 12
